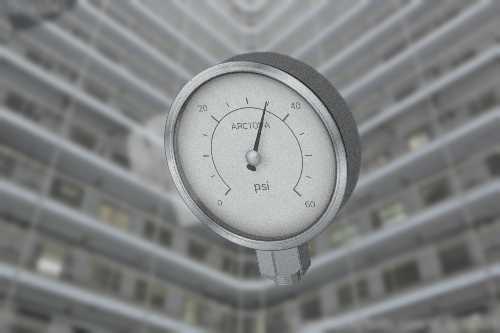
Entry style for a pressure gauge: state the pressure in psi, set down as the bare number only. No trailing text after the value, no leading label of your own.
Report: 35
